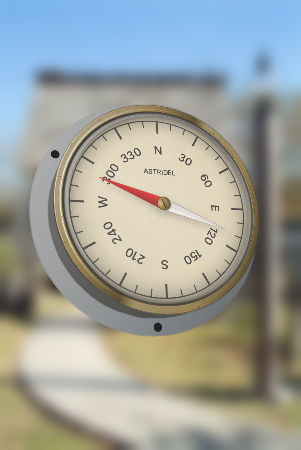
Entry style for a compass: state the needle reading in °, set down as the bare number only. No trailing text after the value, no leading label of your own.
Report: 290
